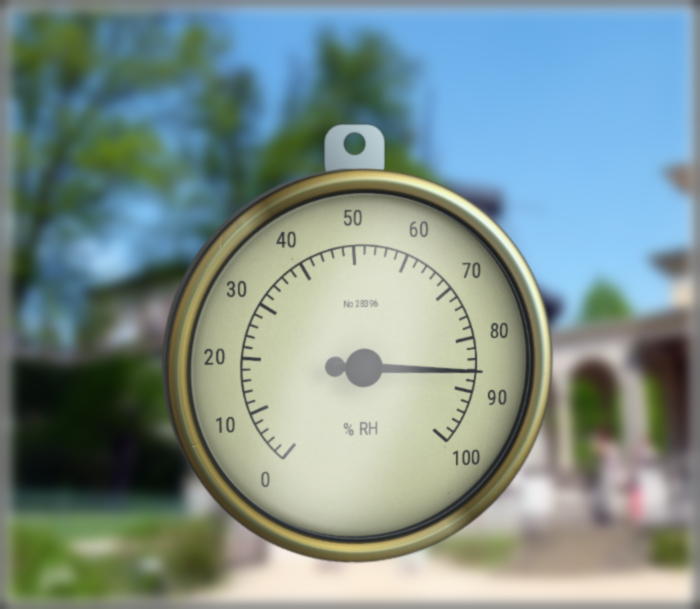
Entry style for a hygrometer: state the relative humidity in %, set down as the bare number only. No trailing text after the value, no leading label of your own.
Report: 86
